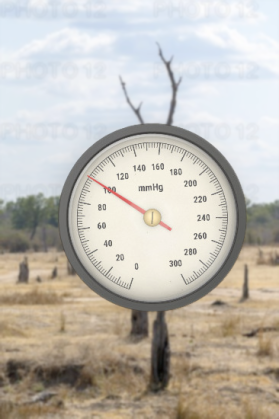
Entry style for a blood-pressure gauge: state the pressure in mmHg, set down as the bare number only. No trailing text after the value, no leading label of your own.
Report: 100
